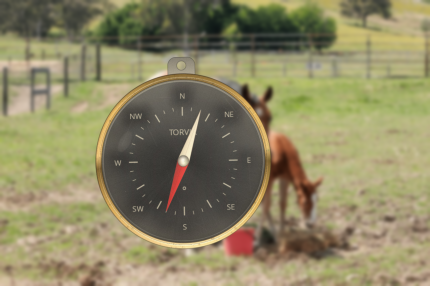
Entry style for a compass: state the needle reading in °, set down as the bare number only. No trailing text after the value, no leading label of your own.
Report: 200
